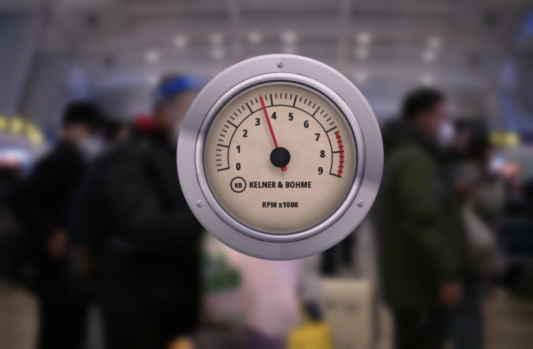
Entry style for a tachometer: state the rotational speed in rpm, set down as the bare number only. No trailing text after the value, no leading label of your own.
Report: 3600
